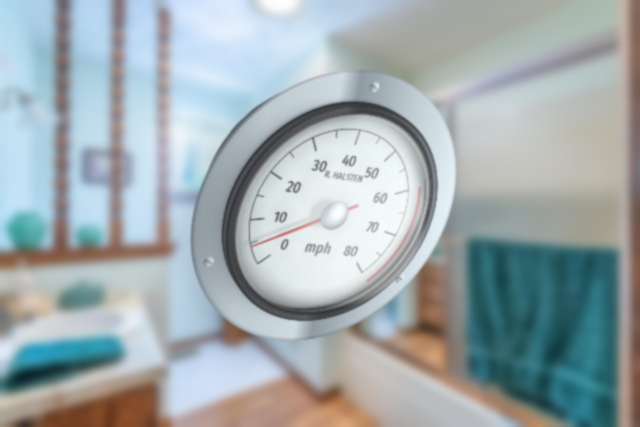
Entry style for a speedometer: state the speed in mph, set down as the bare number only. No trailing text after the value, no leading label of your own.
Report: 5
